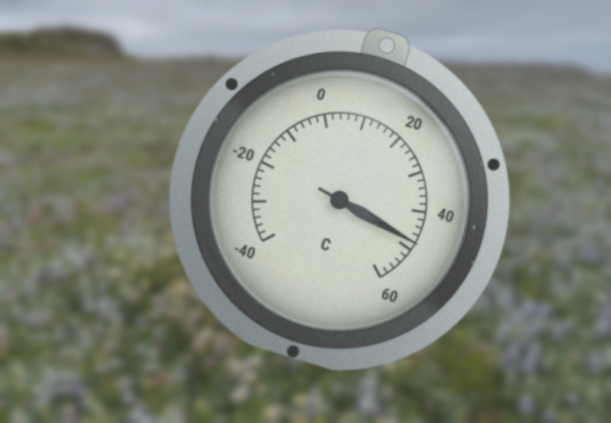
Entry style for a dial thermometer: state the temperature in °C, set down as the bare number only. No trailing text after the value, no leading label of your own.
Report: 48
